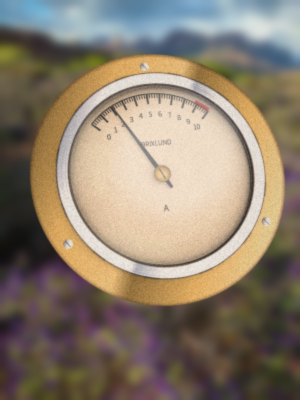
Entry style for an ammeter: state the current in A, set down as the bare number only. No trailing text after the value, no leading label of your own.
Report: 2
